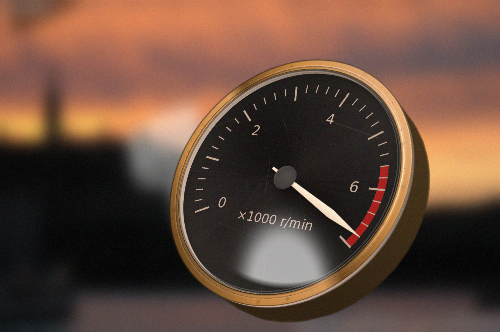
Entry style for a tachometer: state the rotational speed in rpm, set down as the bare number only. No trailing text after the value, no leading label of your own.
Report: 6800
